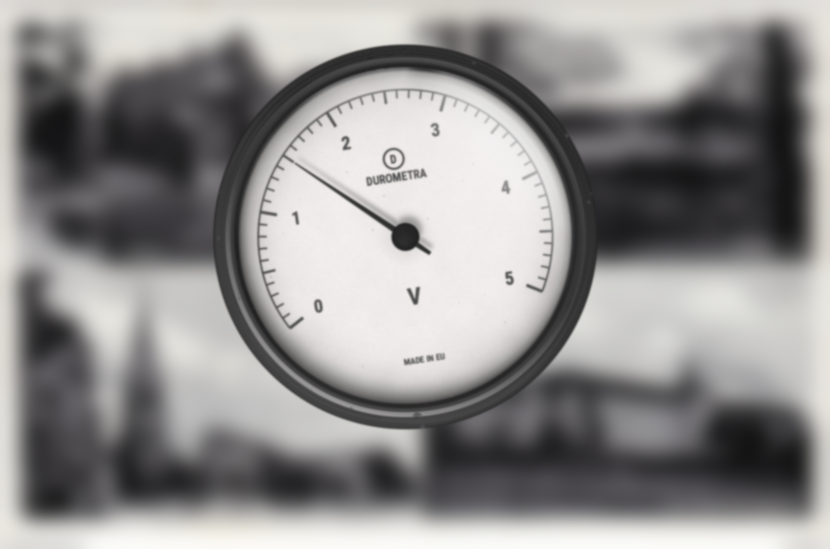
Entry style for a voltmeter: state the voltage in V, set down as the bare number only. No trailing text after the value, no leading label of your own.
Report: 1.5
